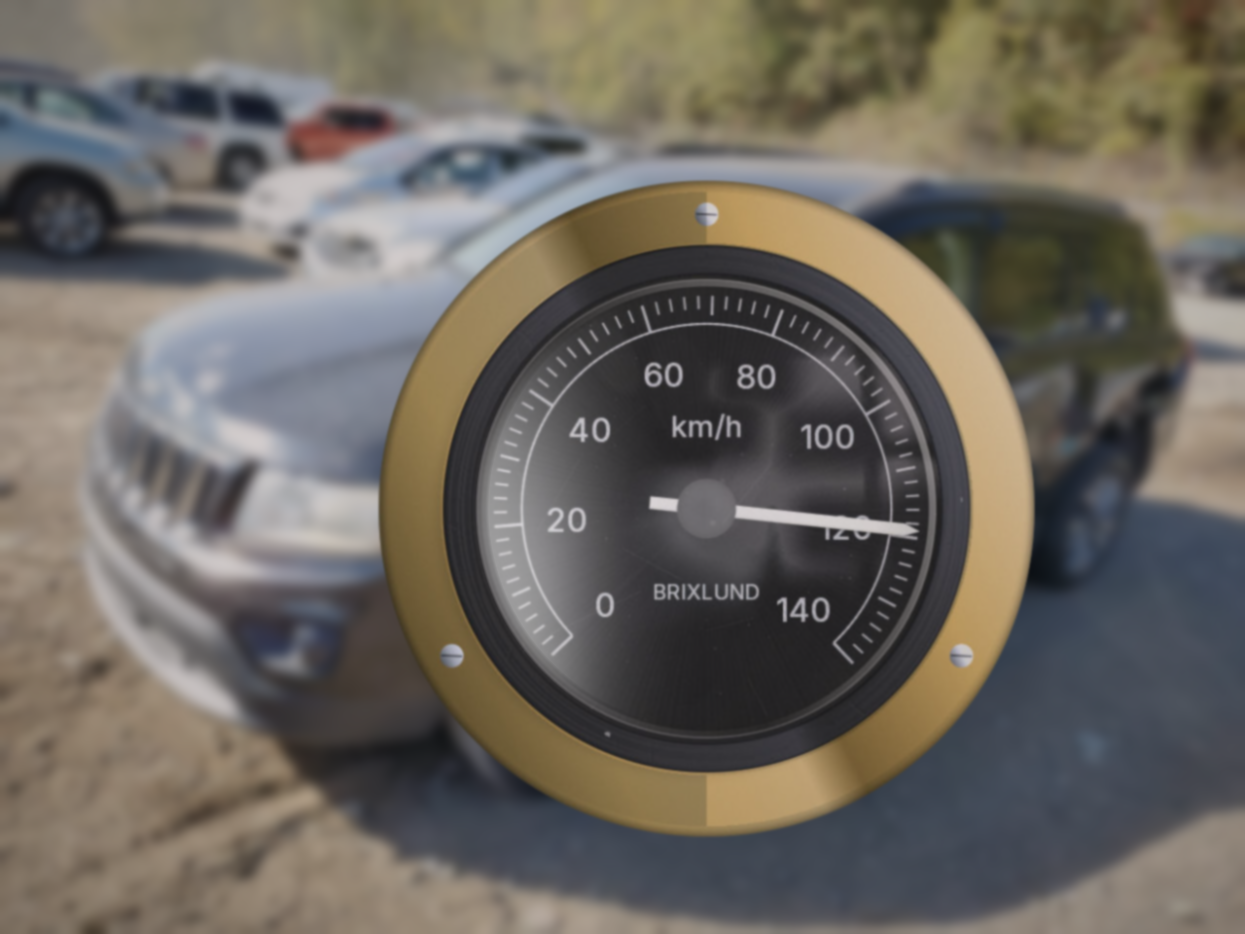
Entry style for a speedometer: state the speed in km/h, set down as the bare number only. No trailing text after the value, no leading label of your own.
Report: 119
